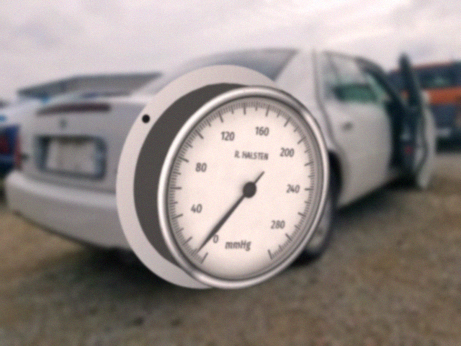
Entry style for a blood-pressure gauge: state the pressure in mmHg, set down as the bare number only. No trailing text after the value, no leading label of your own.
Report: 10
